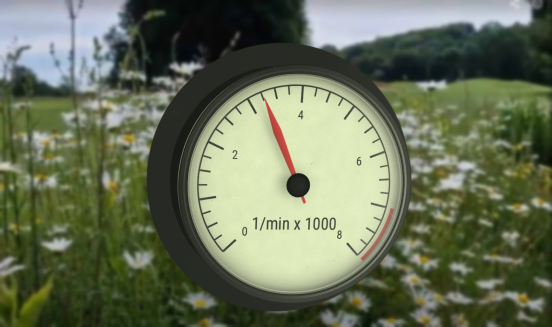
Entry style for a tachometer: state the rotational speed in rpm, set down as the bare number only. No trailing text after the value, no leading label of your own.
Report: 3250
